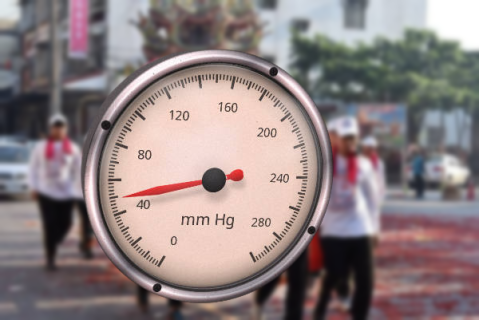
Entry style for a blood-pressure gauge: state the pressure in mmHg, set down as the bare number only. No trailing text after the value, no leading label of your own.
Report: 50
